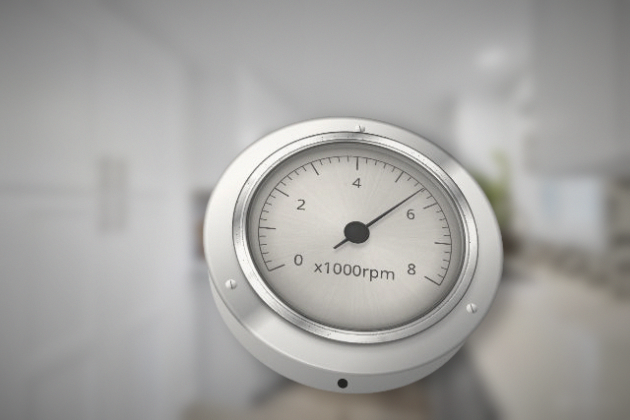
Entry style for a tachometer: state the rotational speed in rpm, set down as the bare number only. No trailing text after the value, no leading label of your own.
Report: 5600
